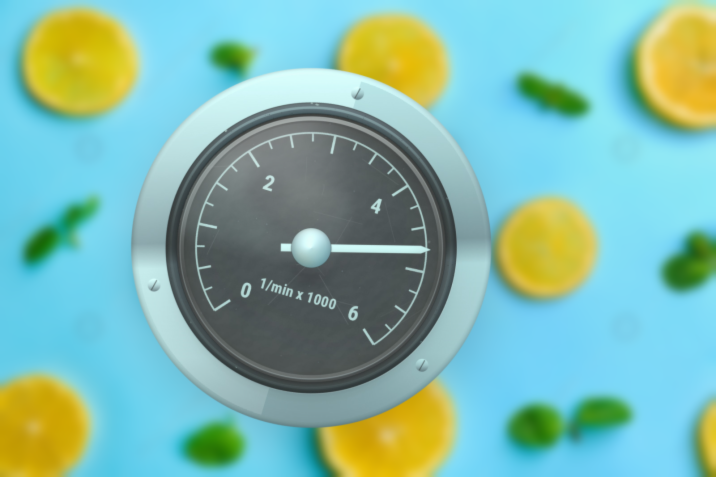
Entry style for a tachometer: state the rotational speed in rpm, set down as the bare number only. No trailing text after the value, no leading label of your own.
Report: 4750
